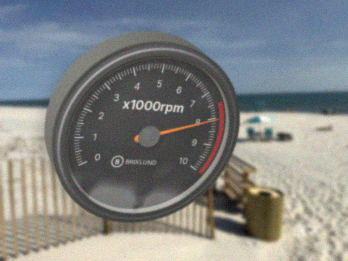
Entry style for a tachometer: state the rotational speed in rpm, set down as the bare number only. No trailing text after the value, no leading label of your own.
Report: 8000
